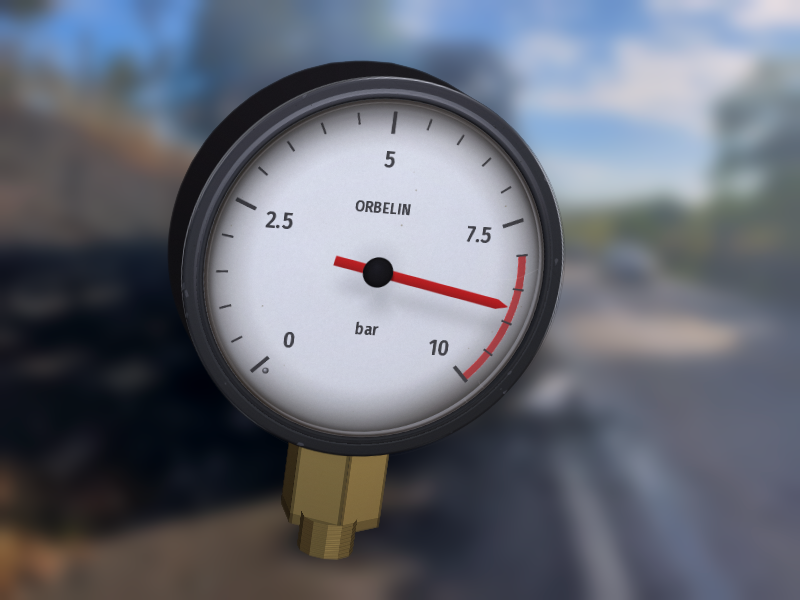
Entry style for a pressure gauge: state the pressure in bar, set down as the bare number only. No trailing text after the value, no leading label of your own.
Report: 8.75
